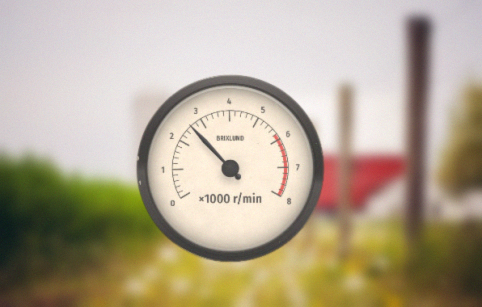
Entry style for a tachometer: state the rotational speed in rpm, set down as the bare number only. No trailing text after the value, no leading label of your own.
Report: 2600
